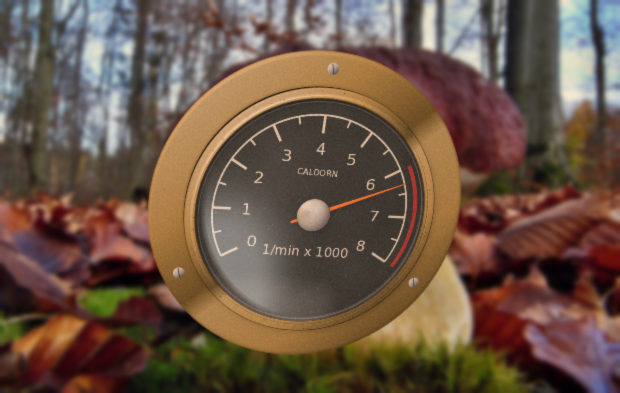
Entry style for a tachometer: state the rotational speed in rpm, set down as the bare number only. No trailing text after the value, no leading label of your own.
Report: 6250
